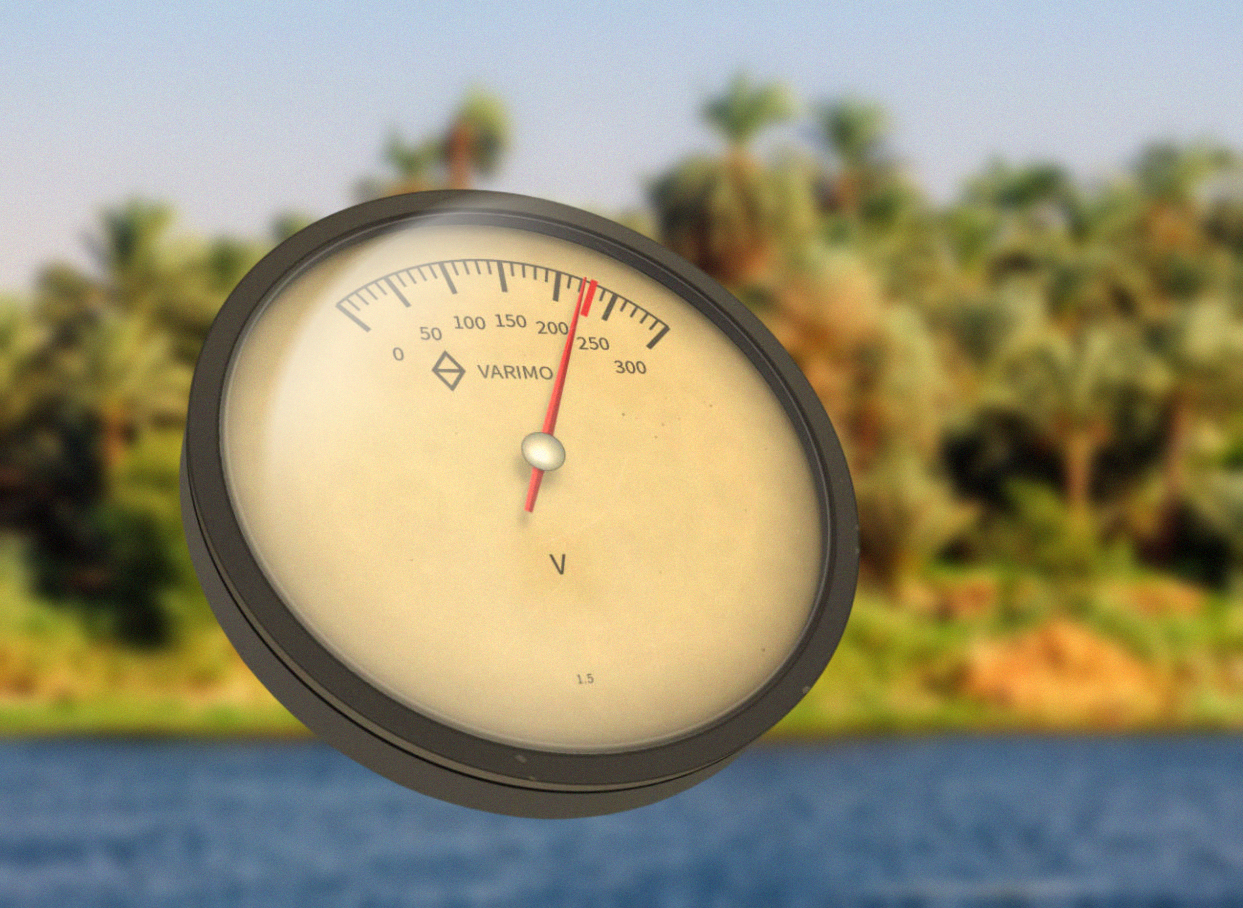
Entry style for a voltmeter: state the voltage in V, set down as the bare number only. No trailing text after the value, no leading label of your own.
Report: 220
